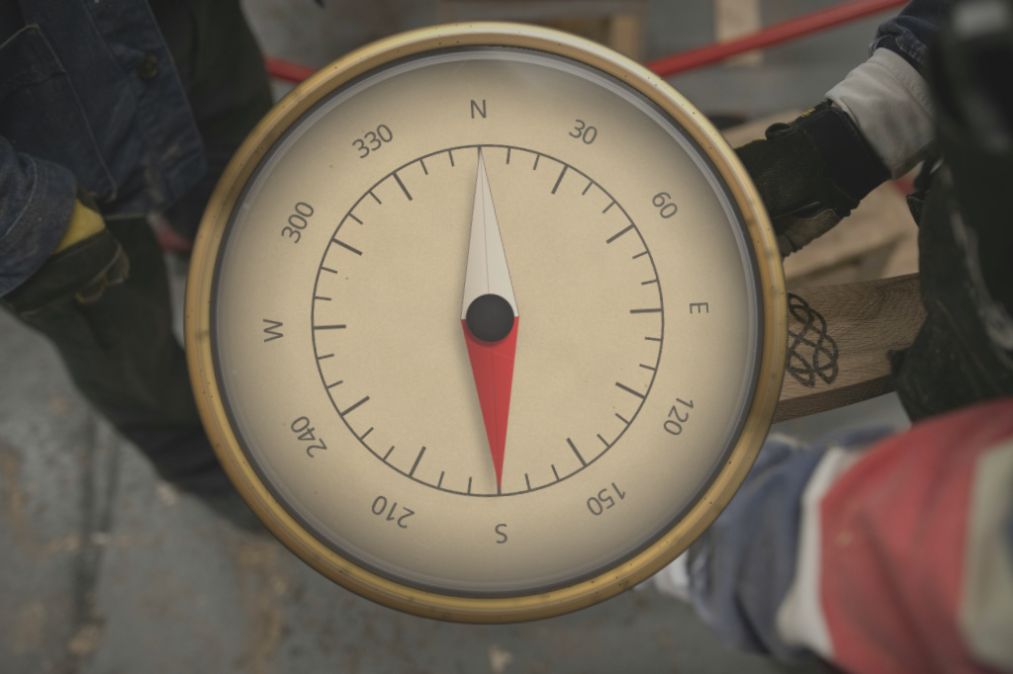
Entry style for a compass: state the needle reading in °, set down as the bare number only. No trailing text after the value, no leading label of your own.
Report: 180
